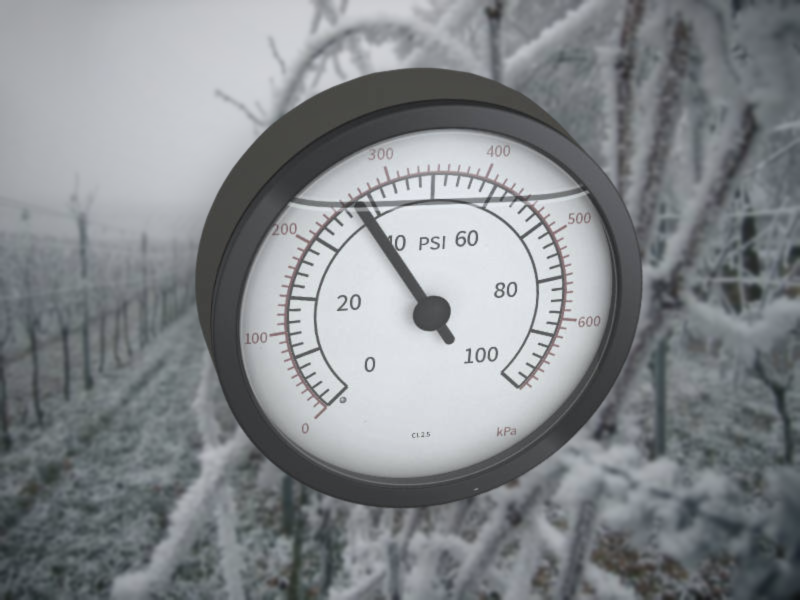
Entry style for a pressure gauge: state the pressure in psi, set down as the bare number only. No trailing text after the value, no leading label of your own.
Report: 38
